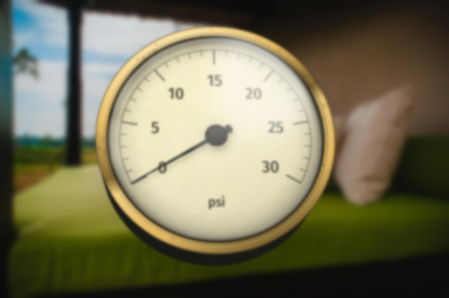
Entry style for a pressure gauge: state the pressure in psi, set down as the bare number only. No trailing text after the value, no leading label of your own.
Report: 0
